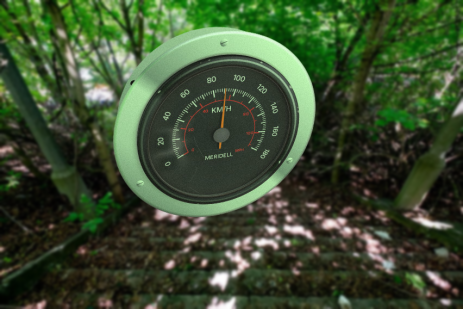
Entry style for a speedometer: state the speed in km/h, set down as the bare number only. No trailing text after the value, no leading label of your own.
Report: 90
